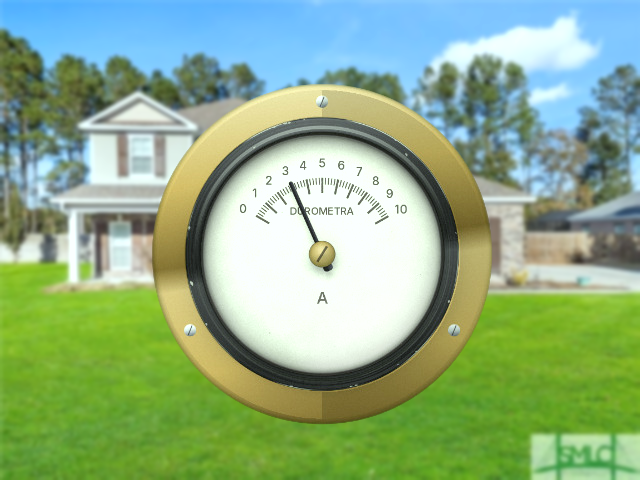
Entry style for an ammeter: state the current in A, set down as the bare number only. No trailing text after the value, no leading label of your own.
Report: 3
